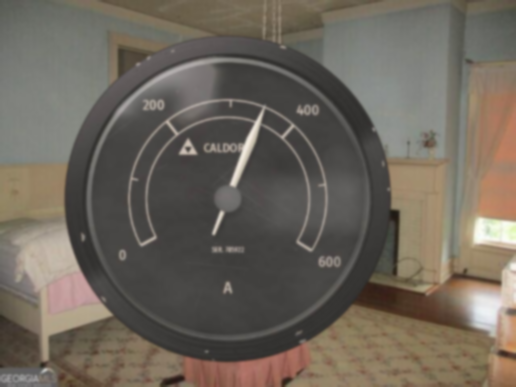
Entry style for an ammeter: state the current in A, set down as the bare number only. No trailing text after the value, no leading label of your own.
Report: 350
